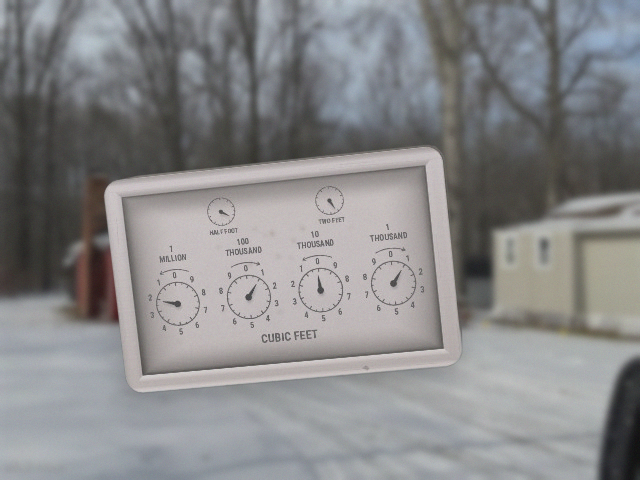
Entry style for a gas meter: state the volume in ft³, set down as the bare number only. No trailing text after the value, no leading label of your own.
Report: 210100
